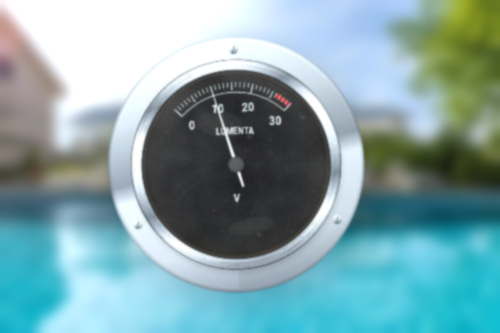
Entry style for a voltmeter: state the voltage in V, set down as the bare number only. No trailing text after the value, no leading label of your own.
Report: 10
